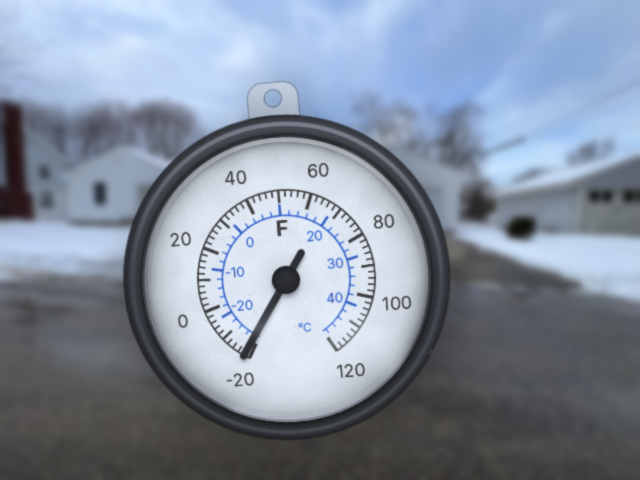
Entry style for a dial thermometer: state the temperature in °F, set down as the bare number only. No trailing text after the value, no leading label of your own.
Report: -18
